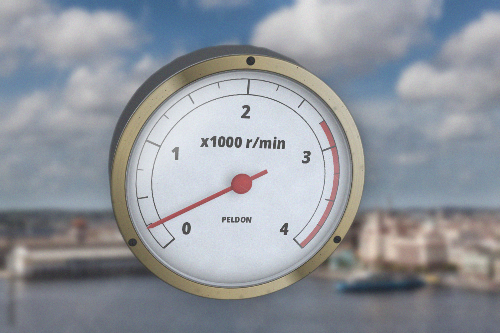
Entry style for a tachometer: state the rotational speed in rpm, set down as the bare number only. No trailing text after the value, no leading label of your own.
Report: 250
